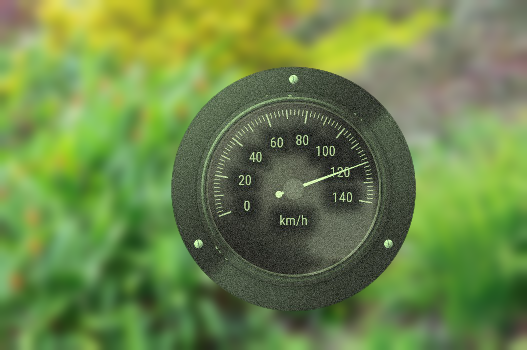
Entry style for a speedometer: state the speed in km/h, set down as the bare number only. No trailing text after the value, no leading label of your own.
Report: 120
